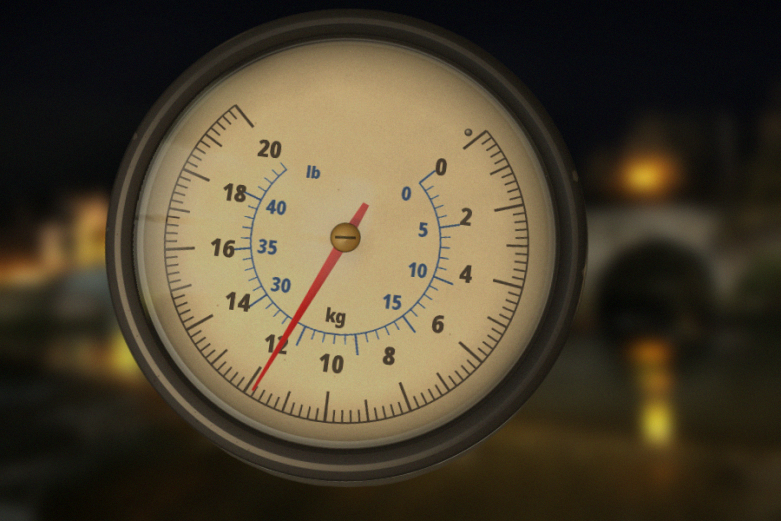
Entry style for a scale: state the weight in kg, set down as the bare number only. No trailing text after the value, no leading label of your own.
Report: 11.8
